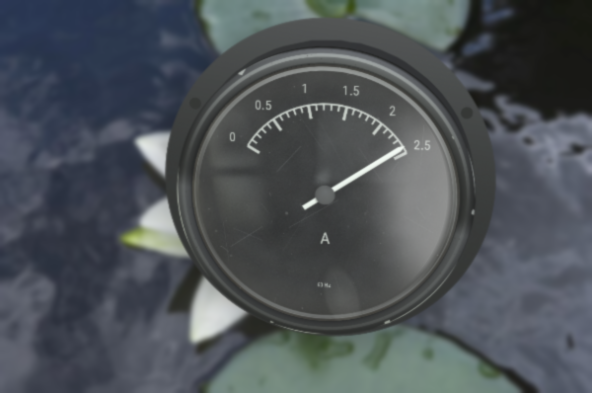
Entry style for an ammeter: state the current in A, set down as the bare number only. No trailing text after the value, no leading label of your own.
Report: 2.4
